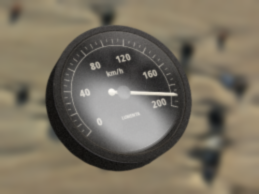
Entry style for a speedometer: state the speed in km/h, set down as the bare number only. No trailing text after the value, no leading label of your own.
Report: 190
